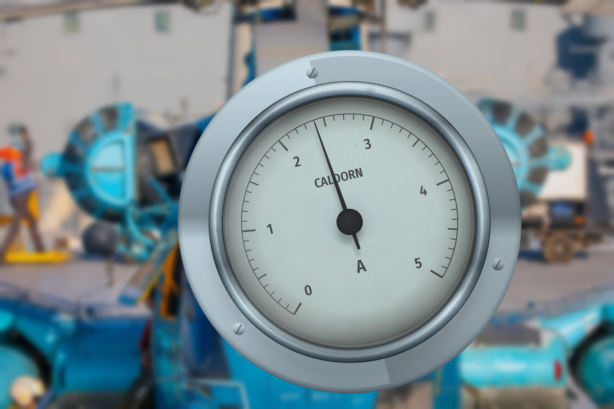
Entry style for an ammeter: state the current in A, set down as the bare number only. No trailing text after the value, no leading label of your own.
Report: 2.4
